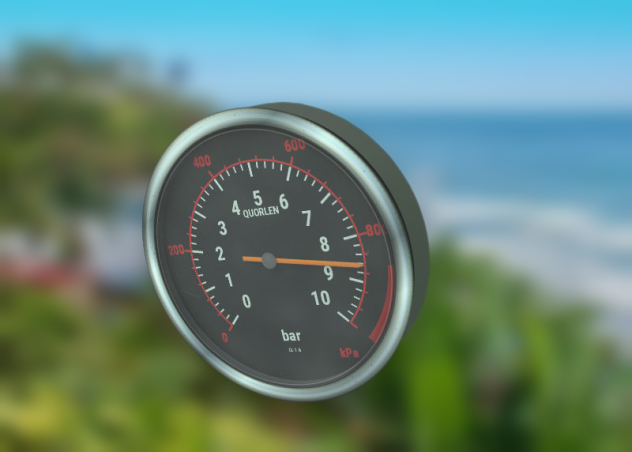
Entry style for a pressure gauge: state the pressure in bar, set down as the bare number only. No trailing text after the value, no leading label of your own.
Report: 8.6
